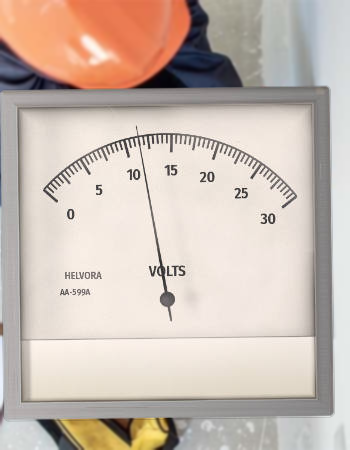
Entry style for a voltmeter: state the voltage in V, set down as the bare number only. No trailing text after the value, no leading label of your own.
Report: 11.5
